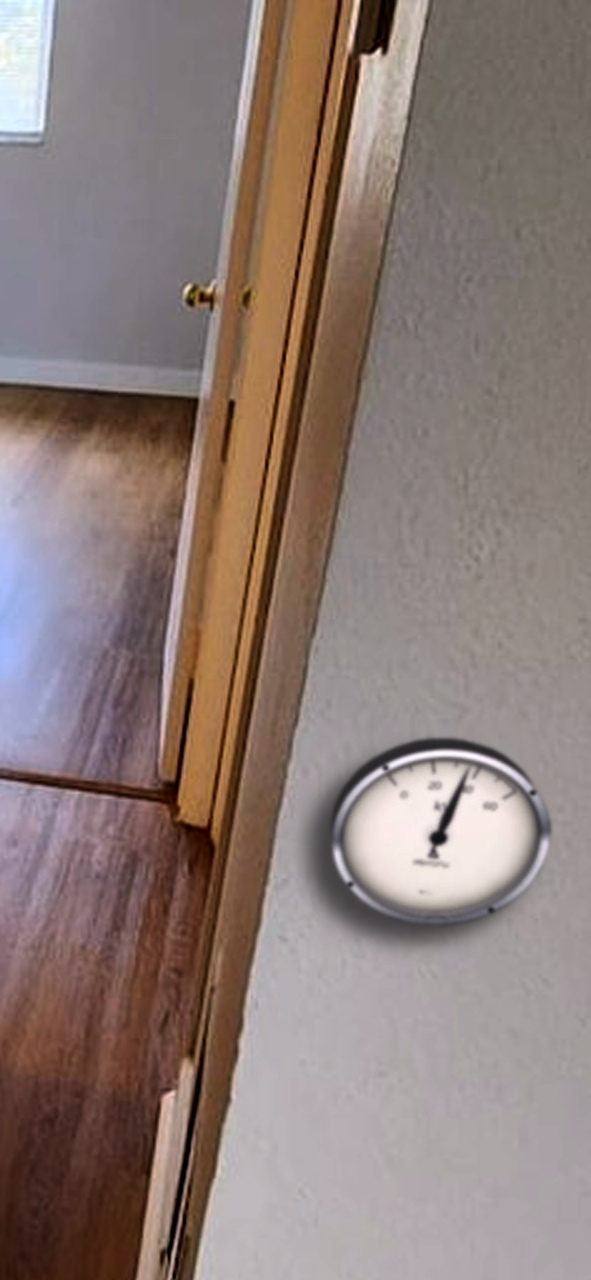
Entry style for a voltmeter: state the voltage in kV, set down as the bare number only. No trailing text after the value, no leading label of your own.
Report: 35
